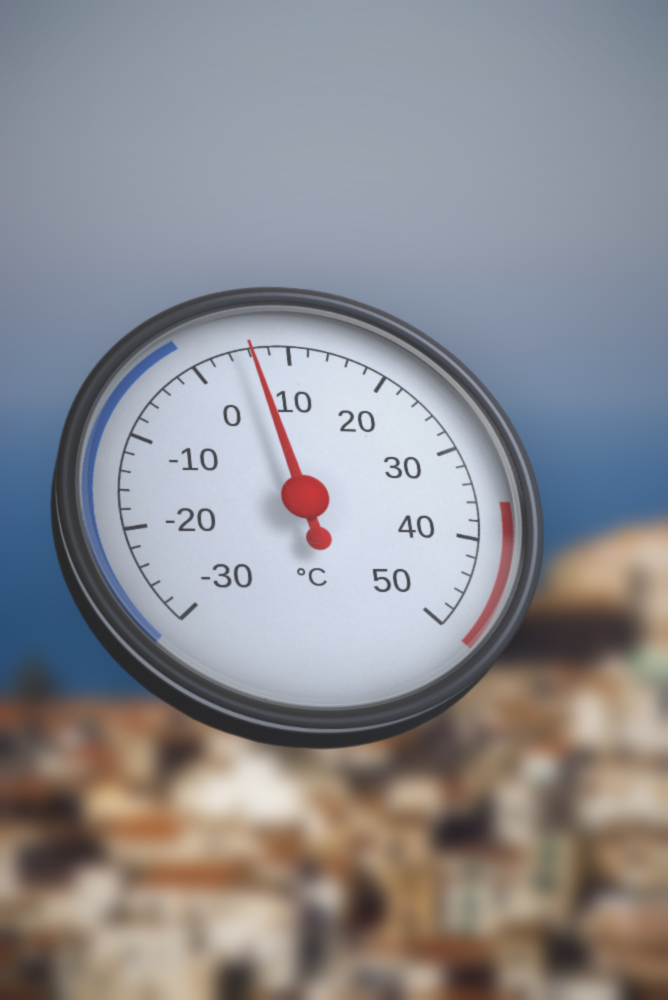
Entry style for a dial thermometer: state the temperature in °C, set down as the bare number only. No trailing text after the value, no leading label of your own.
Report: 6
